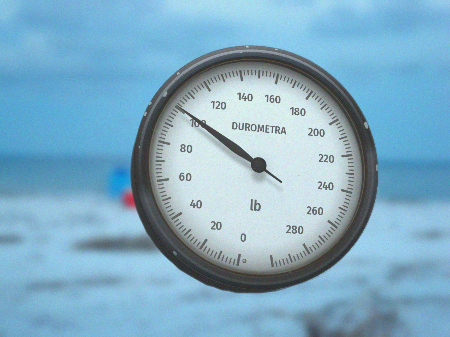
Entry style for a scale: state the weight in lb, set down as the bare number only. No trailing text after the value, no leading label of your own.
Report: 100
